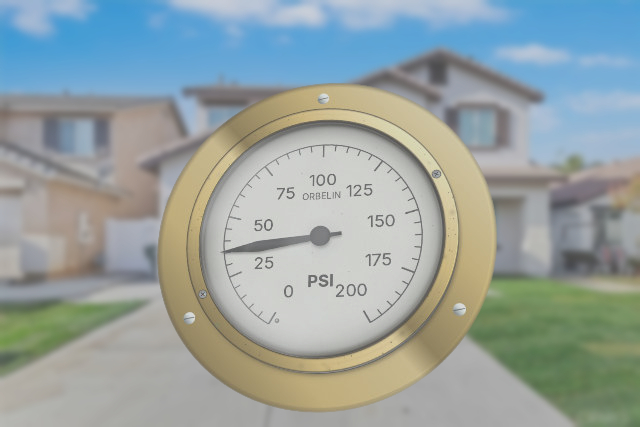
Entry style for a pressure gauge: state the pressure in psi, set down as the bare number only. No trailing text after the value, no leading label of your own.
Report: 35
